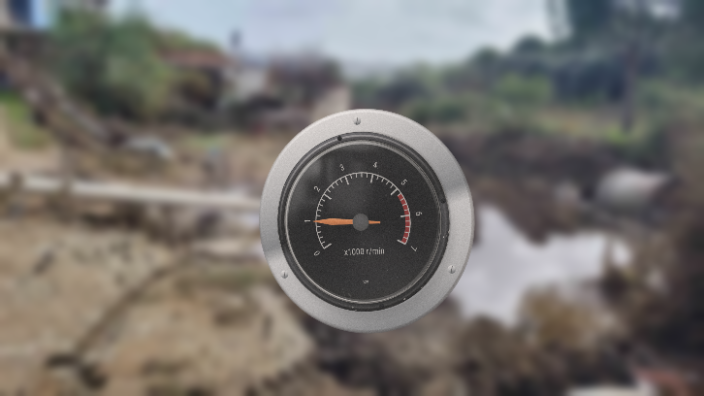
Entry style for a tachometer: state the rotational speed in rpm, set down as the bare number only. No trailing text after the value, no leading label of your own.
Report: 1000
